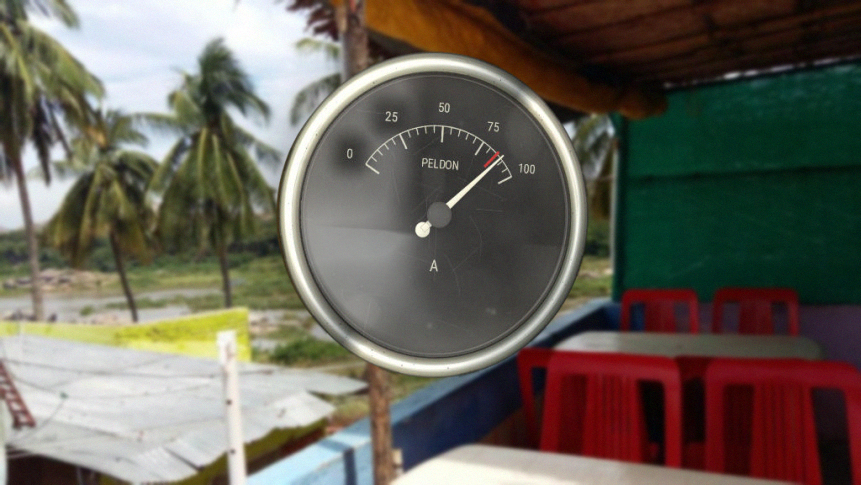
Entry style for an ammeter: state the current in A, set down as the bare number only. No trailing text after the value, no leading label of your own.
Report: 87.5
